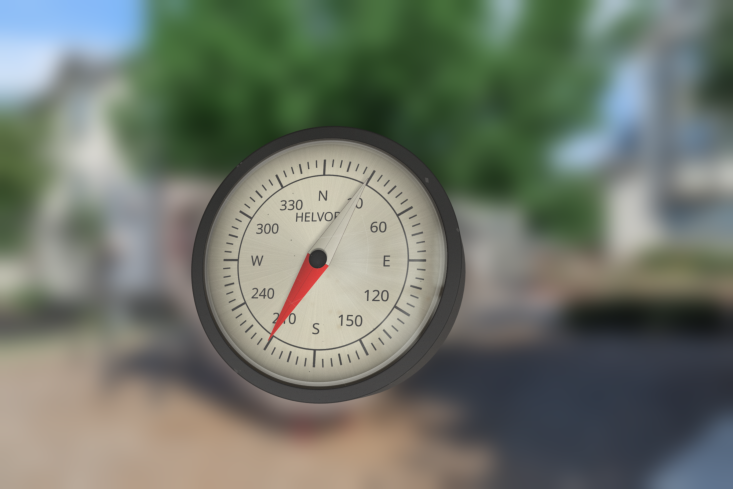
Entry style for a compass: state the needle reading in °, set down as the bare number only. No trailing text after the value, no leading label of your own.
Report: 210
